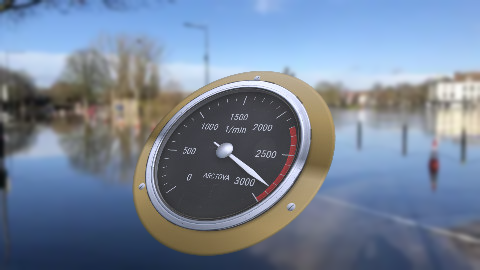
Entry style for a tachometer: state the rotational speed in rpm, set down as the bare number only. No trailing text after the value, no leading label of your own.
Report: 2850
